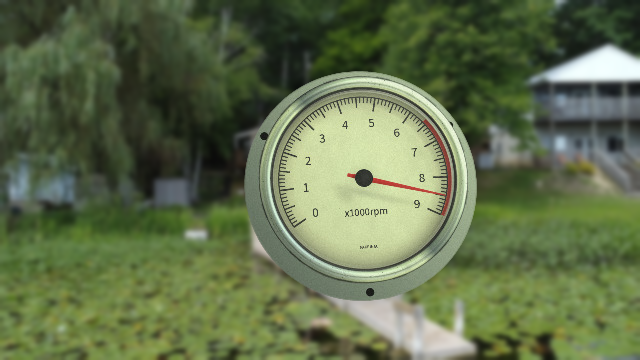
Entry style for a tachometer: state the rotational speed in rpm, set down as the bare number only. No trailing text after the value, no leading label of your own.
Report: 8500
